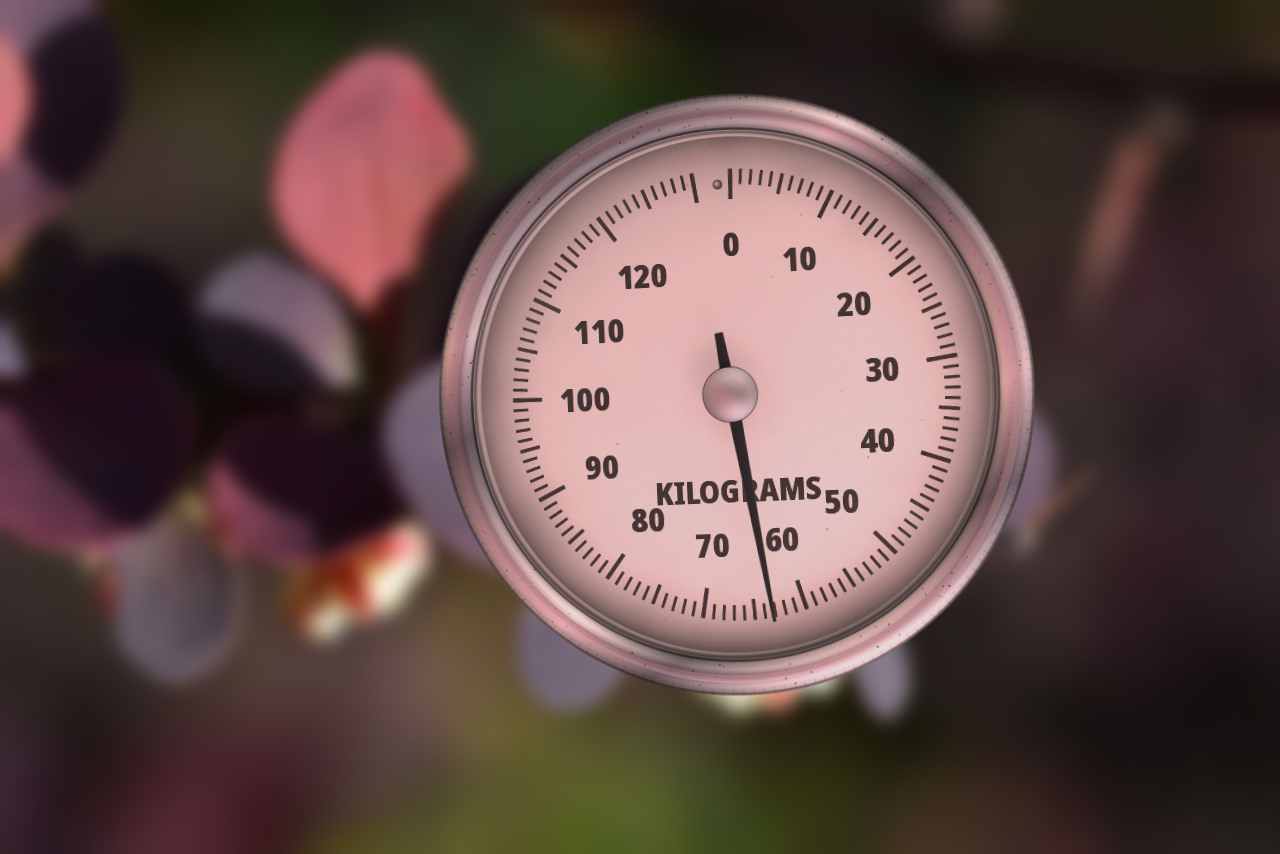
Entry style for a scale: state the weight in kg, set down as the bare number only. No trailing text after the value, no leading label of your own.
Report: 63
